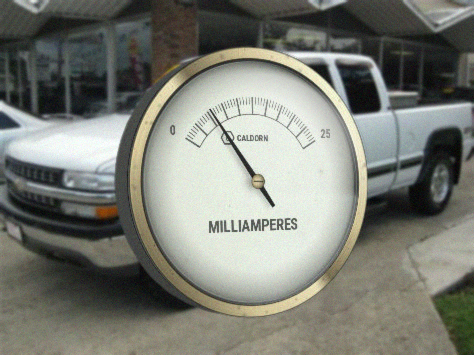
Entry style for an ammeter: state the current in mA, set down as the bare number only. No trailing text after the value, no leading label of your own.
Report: 5
